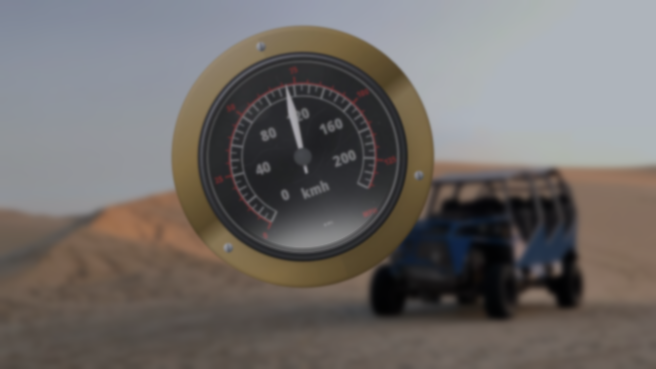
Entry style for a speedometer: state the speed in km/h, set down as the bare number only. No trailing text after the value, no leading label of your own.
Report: 115
